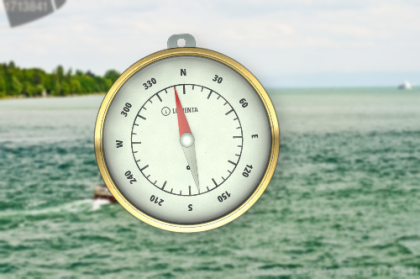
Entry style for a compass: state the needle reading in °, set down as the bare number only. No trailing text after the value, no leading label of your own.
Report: 350
